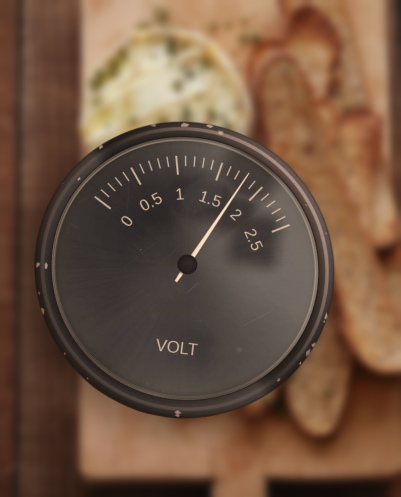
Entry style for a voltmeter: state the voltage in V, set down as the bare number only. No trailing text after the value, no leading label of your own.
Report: 1.8
